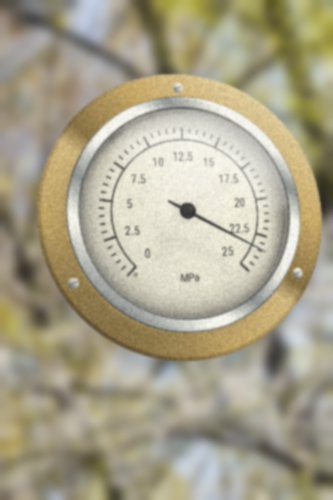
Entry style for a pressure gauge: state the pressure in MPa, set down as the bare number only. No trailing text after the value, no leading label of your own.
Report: 23.5
